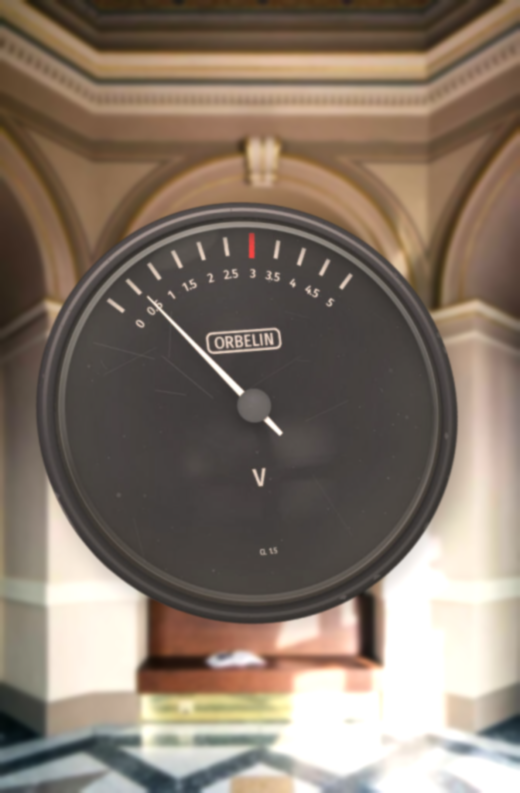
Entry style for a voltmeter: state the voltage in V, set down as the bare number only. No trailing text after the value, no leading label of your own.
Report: 0.5
